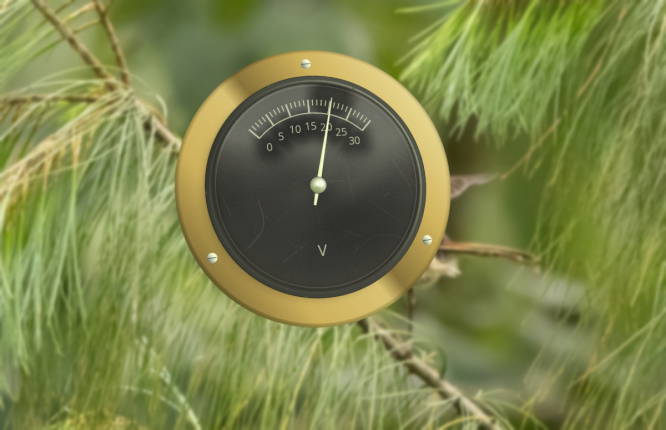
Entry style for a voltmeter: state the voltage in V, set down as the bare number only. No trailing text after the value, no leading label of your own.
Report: 20
